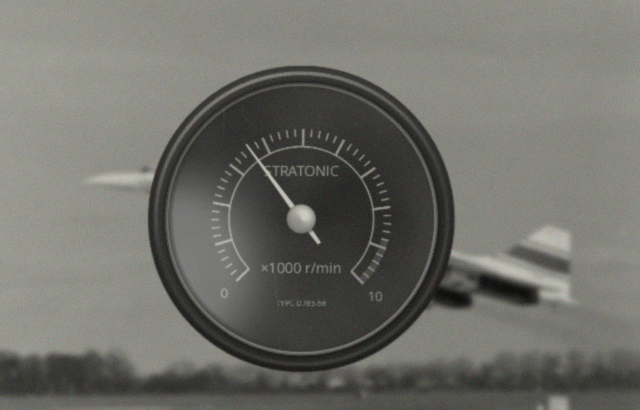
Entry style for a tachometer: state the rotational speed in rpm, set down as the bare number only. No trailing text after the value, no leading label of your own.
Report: 3600
